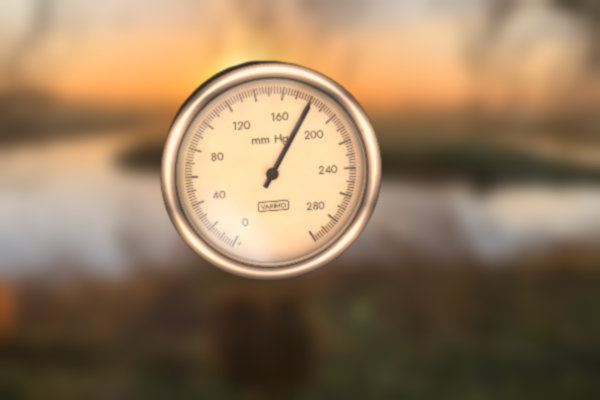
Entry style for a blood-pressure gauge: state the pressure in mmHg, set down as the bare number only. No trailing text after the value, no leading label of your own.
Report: 180
